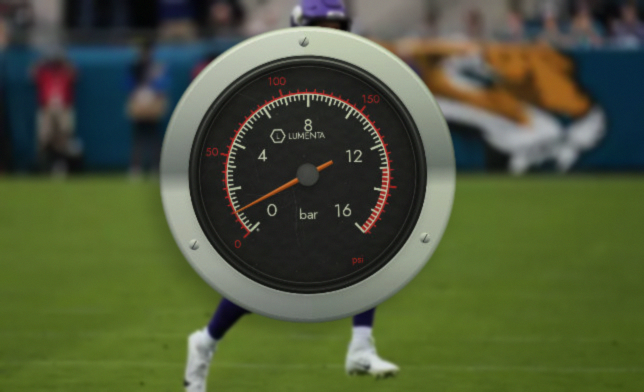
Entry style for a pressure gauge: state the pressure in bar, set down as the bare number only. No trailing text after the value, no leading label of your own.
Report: 1
